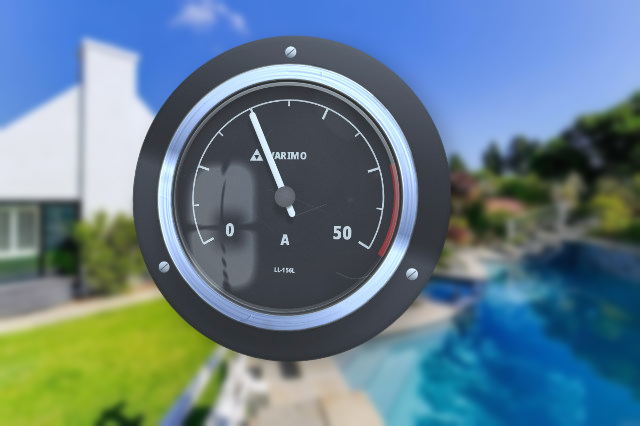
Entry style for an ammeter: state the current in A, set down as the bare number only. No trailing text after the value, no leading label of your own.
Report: 20
